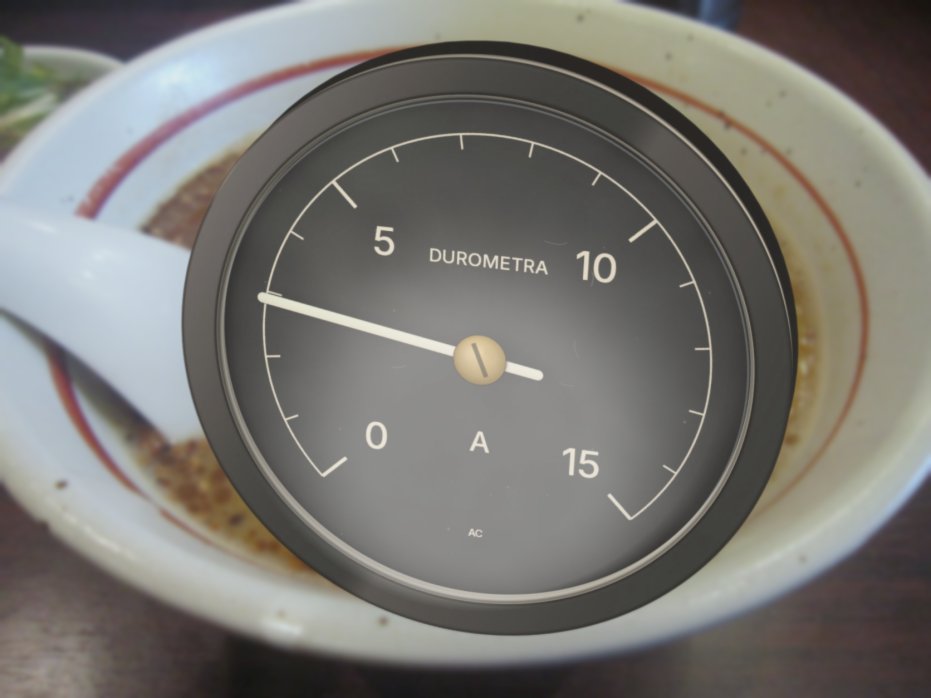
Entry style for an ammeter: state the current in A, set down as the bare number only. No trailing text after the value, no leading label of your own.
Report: 3
